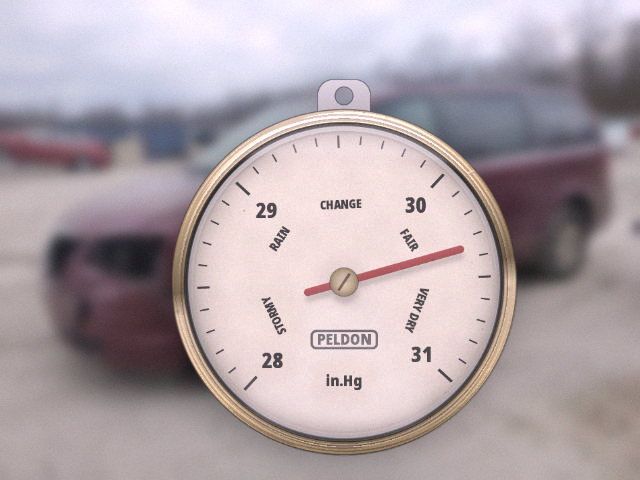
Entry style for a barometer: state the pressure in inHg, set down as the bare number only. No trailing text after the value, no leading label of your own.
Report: 30.35
